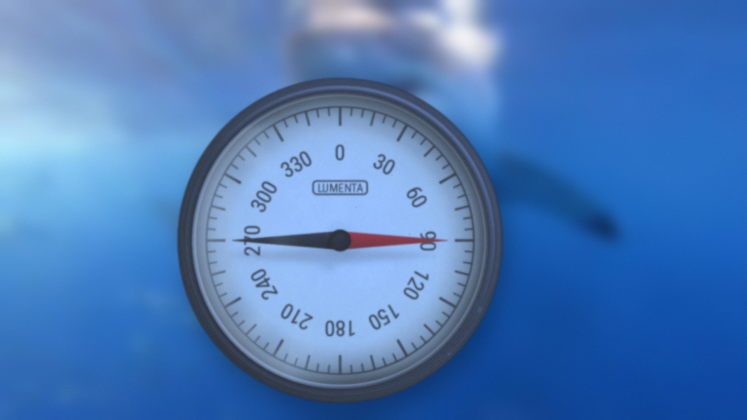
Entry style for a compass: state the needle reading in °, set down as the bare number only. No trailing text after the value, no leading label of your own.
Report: 90
